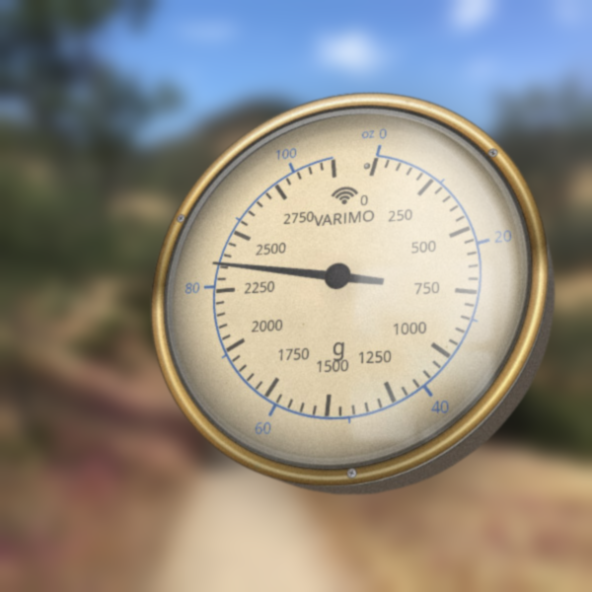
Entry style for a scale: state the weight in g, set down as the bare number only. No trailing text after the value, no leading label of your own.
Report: 2350
